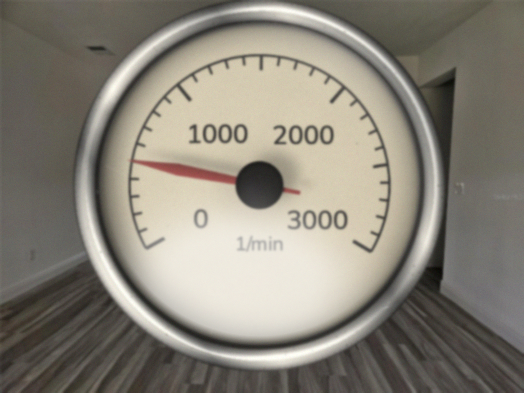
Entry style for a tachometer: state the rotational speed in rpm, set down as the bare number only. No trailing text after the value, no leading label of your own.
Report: 500
